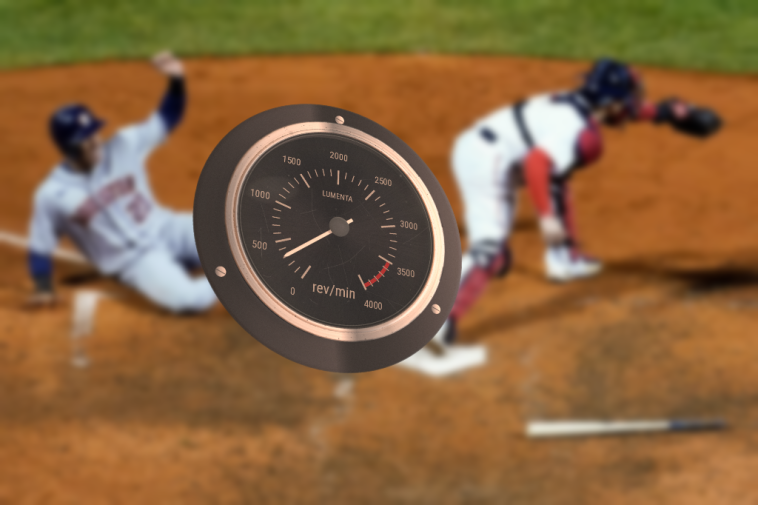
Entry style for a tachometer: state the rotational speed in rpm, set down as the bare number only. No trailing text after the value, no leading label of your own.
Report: 300
